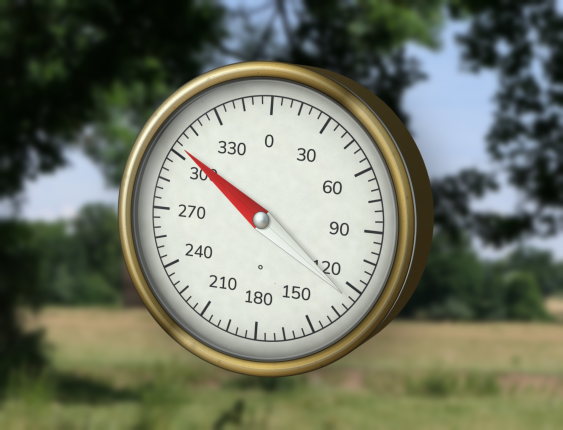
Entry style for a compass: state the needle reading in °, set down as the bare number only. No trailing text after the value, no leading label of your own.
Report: 305
